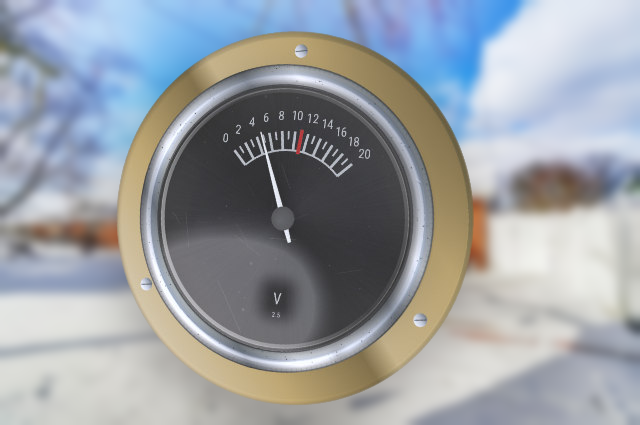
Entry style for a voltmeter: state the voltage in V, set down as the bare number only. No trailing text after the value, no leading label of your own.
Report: 5
